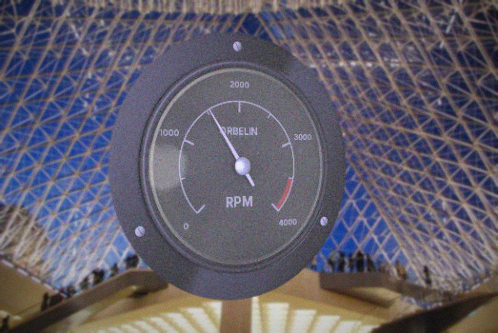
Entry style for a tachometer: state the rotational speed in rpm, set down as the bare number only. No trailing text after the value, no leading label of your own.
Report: 1500
